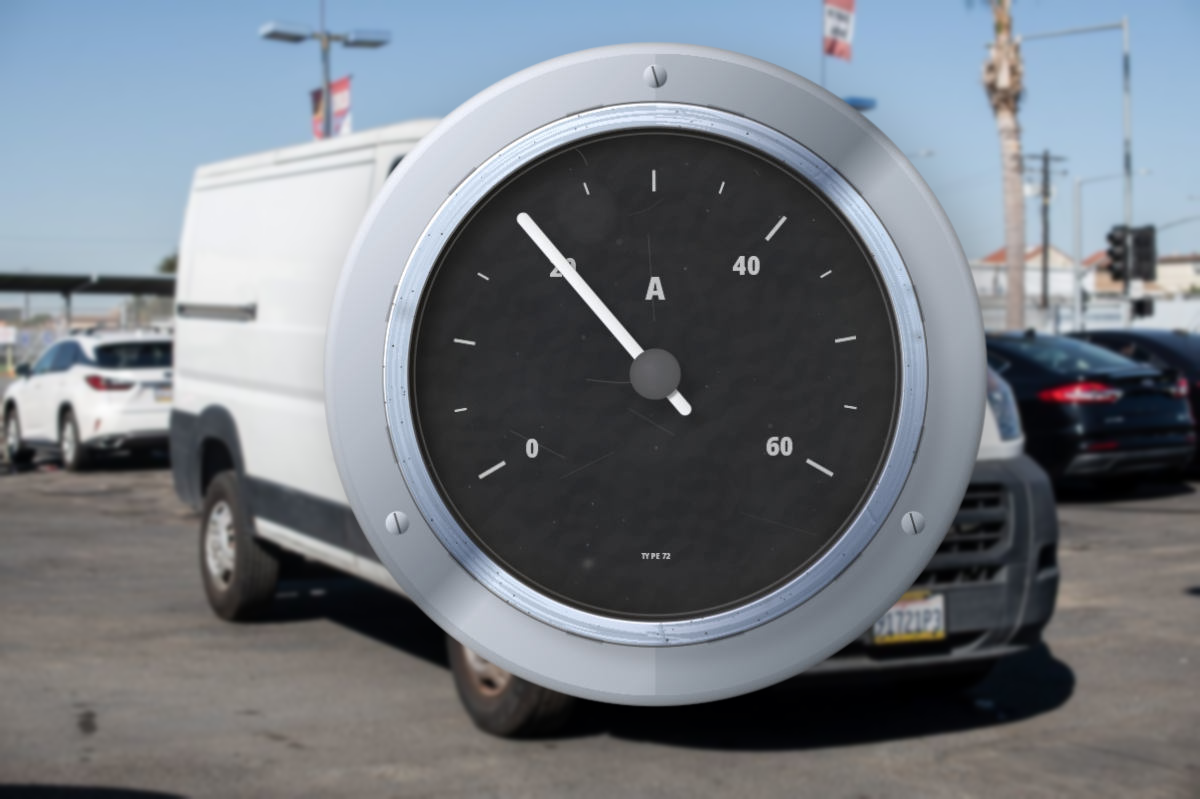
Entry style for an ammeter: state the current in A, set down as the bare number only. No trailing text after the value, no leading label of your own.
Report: 20
